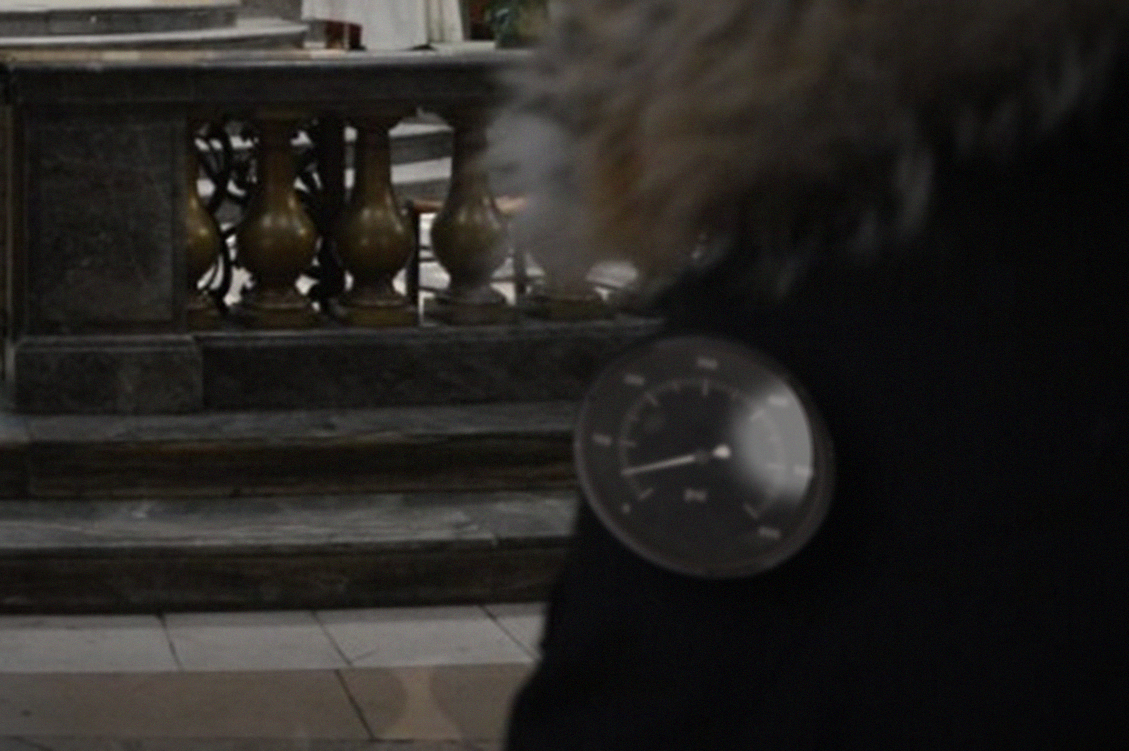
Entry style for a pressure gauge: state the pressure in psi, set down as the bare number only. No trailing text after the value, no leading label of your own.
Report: 50
